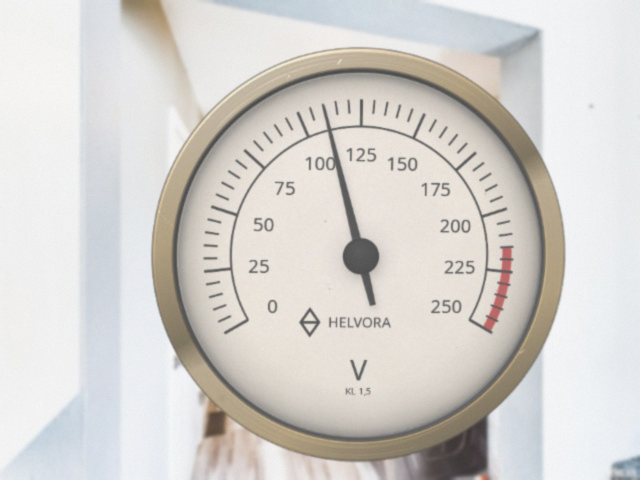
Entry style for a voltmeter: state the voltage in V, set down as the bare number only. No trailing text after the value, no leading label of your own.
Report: 110
